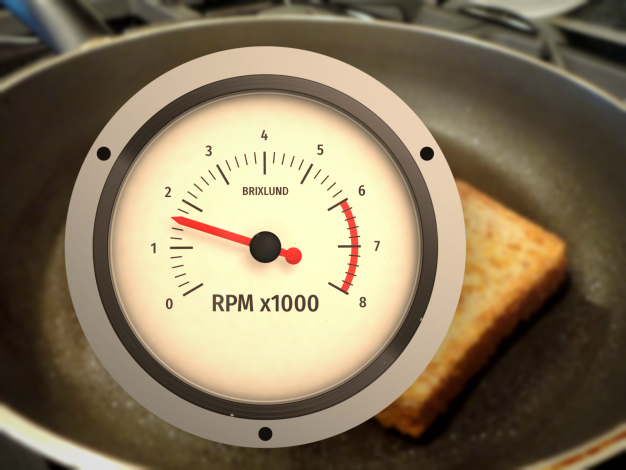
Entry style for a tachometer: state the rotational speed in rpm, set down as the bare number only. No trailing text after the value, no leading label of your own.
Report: 1600
